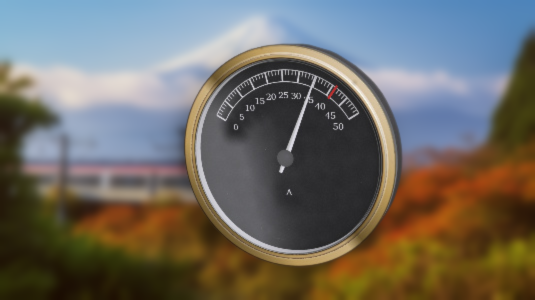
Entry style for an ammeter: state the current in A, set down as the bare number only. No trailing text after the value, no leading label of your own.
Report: 35
